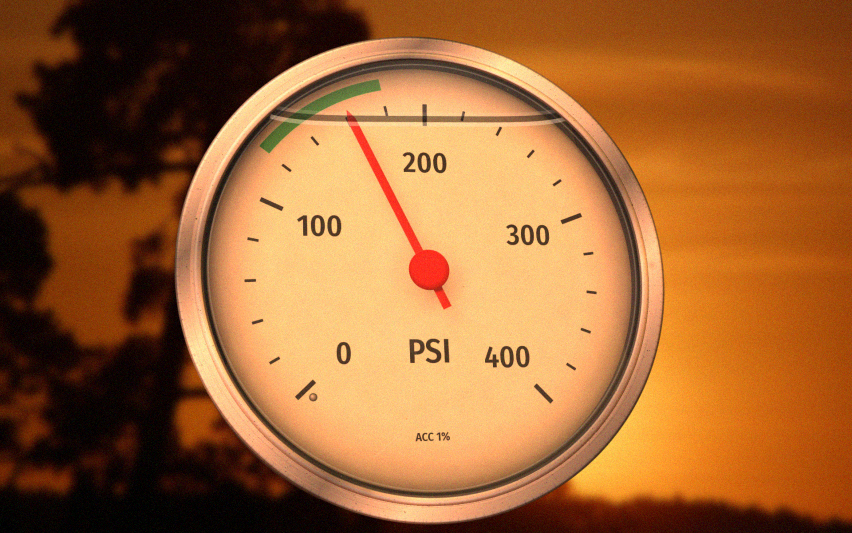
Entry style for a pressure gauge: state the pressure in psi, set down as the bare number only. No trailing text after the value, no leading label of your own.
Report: 160
